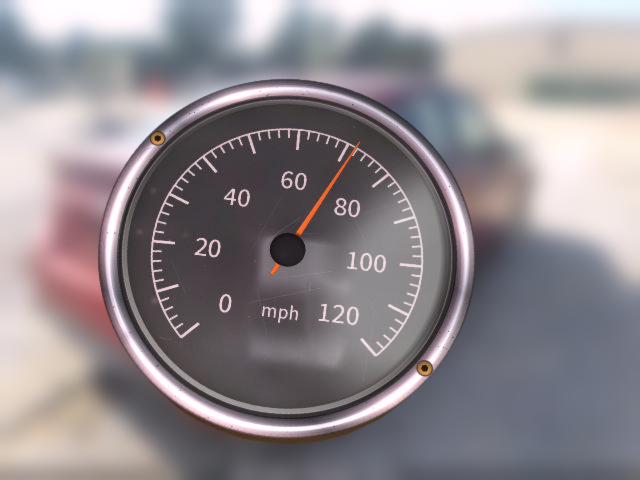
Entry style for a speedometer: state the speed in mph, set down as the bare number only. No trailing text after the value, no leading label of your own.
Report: 72
